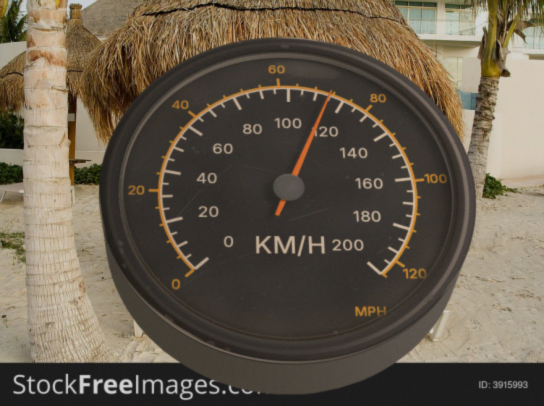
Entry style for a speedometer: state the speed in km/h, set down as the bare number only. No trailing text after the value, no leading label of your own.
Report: 115
